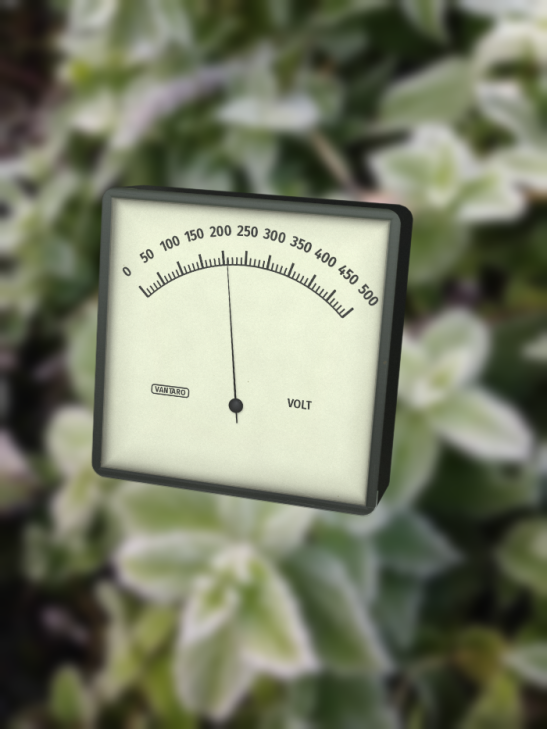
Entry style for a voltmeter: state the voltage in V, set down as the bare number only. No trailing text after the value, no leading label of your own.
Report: 210
